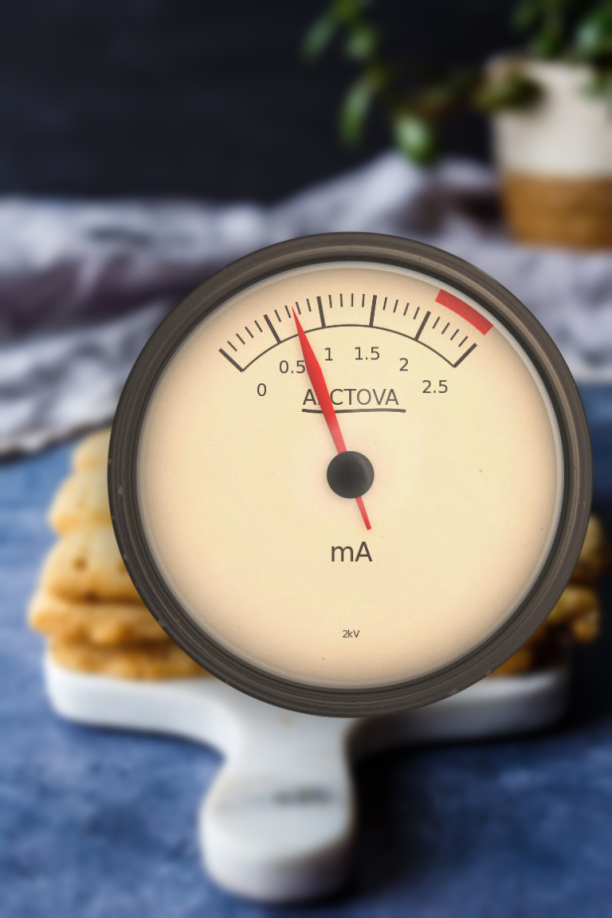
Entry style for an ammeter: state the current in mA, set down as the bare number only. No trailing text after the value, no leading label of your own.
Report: 0.75
